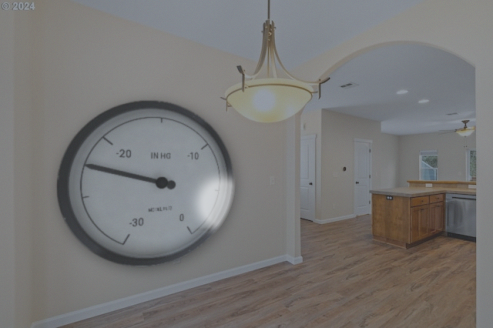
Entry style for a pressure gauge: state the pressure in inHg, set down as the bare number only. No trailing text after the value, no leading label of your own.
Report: -22.5
